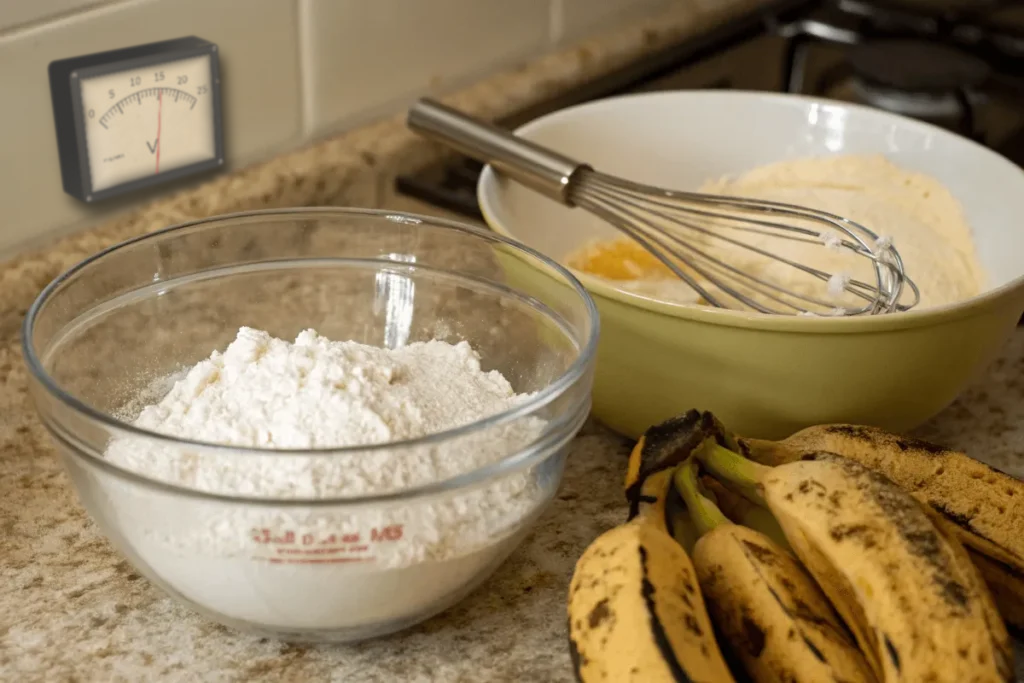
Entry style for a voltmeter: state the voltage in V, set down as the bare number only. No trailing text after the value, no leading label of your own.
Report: 15
